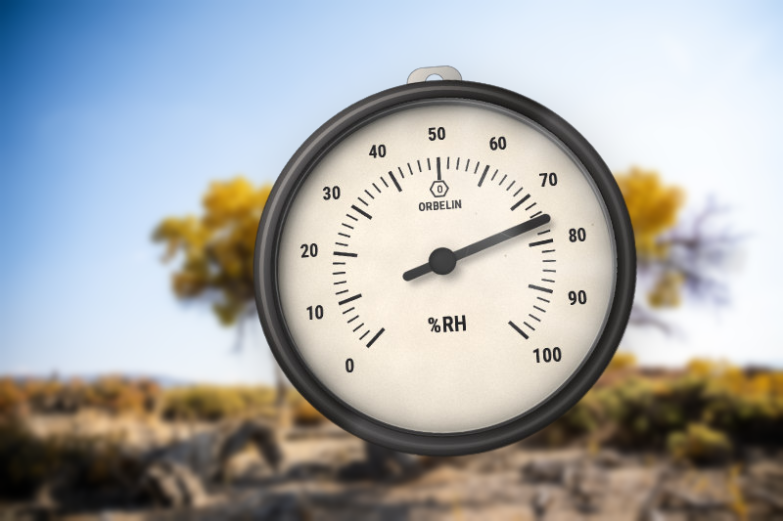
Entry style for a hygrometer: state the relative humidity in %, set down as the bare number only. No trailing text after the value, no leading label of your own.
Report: 76
